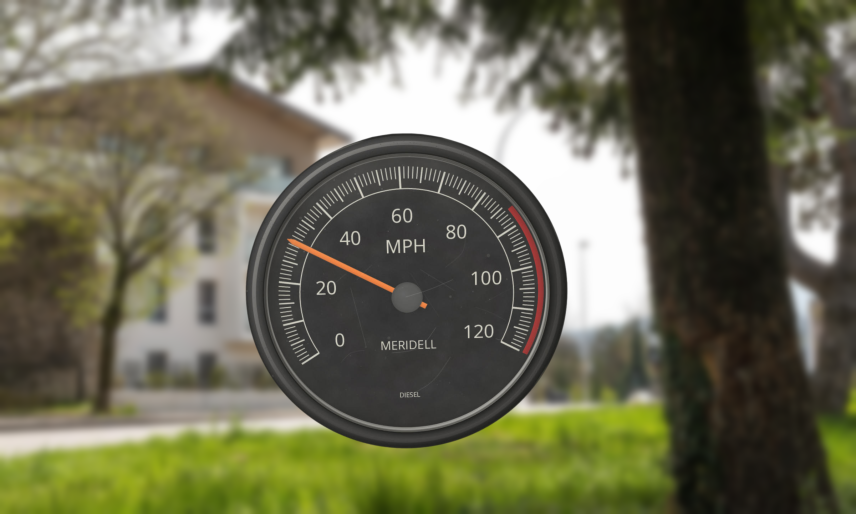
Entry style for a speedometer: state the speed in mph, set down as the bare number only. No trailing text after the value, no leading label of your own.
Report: 30
